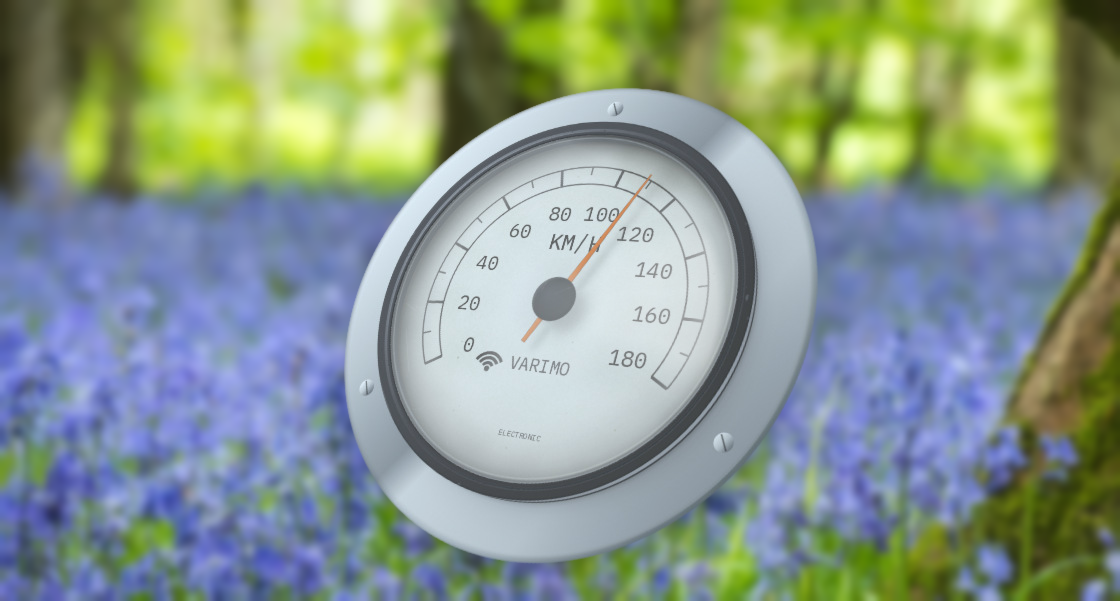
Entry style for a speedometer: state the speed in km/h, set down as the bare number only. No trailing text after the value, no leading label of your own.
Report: 110
